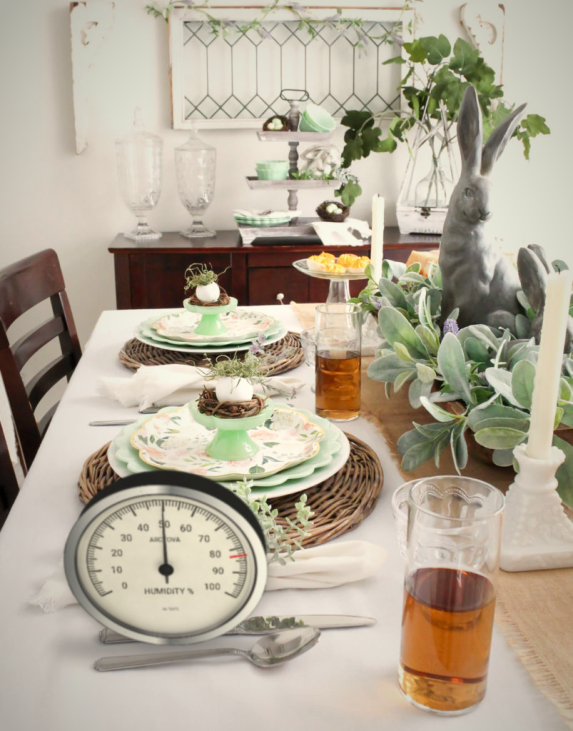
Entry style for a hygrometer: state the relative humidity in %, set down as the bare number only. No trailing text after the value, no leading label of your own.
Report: 50
